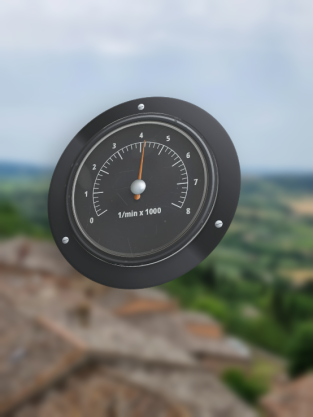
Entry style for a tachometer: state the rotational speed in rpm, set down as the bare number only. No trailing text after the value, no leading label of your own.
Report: 4200
